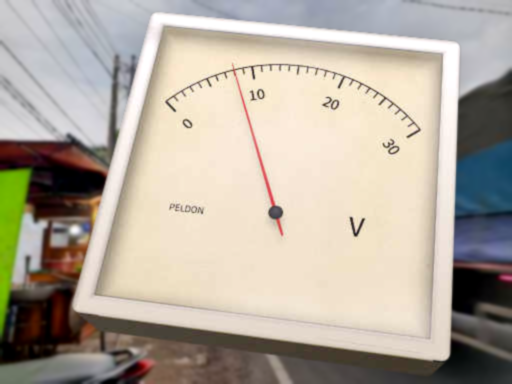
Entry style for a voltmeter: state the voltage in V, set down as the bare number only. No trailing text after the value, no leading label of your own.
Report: 8
